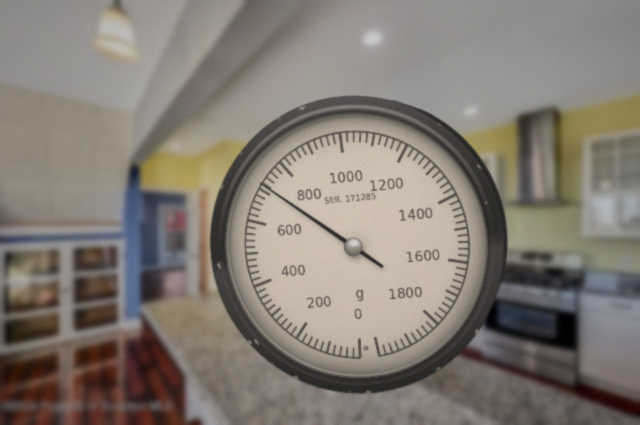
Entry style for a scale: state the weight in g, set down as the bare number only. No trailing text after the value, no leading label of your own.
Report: 720
